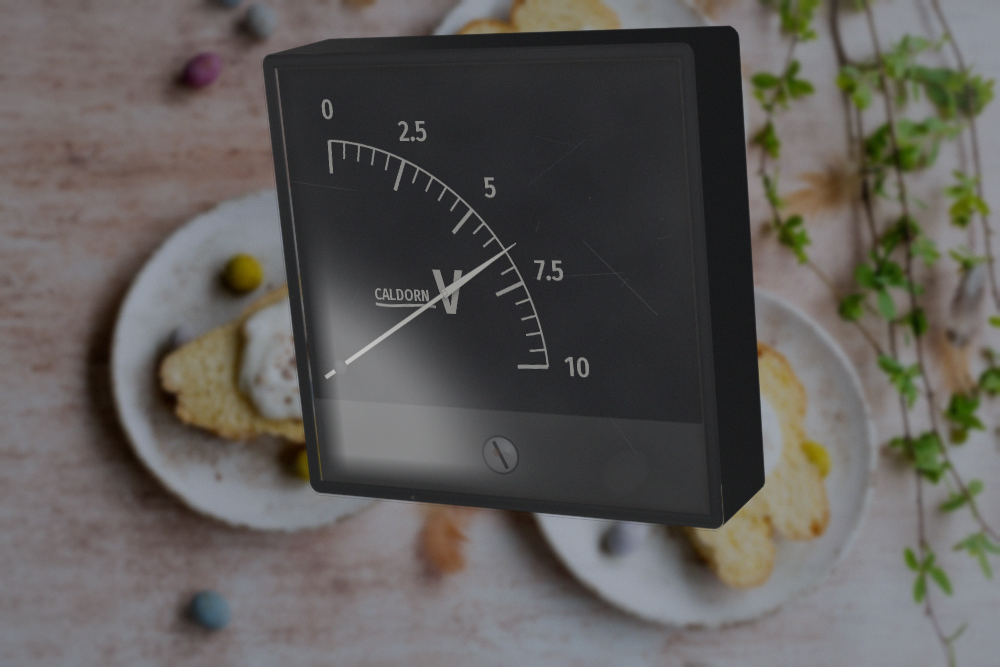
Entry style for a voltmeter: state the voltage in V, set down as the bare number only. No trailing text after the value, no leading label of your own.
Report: 6.5
